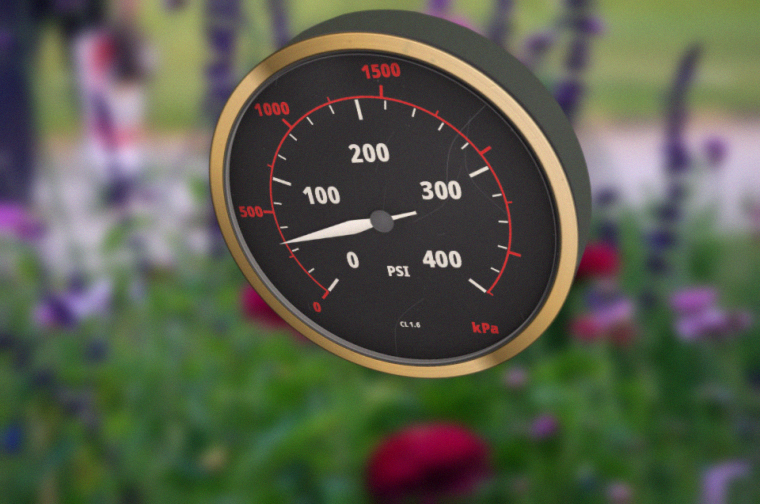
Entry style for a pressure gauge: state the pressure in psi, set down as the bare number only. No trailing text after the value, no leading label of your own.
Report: 50
